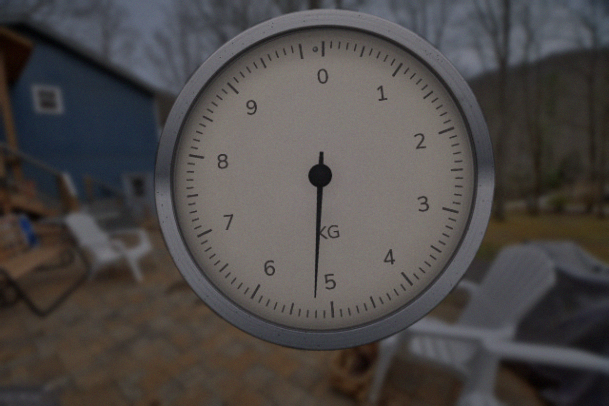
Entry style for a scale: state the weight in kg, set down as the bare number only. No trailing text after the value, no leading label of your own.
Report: 5.2
